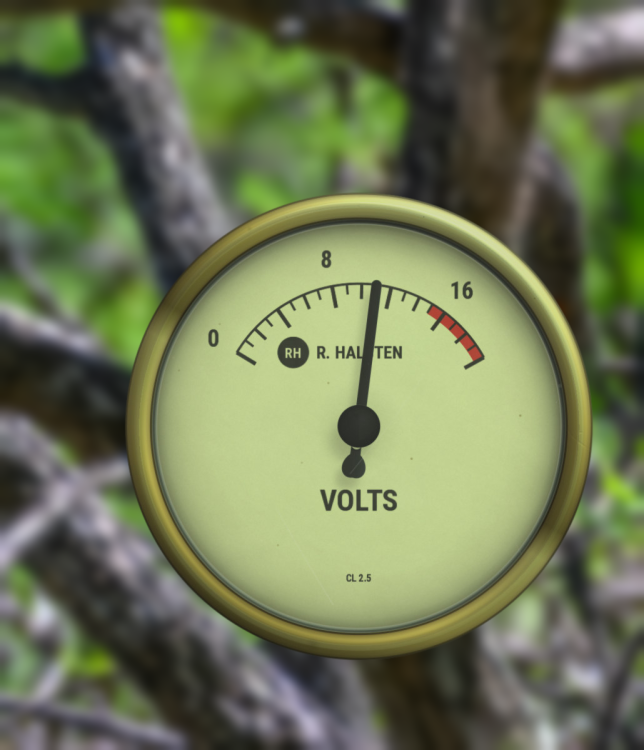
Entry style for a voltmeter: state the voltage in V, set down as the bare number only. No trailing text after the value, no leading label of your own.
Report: 11
